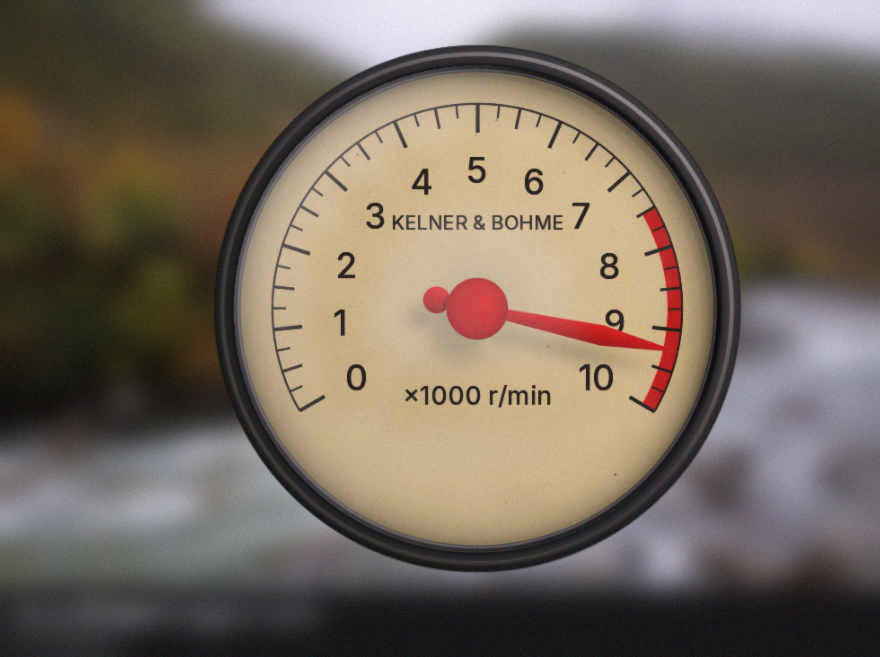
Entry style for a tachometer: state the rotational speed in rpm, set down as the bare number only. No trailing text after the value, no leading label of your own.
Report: 9250
